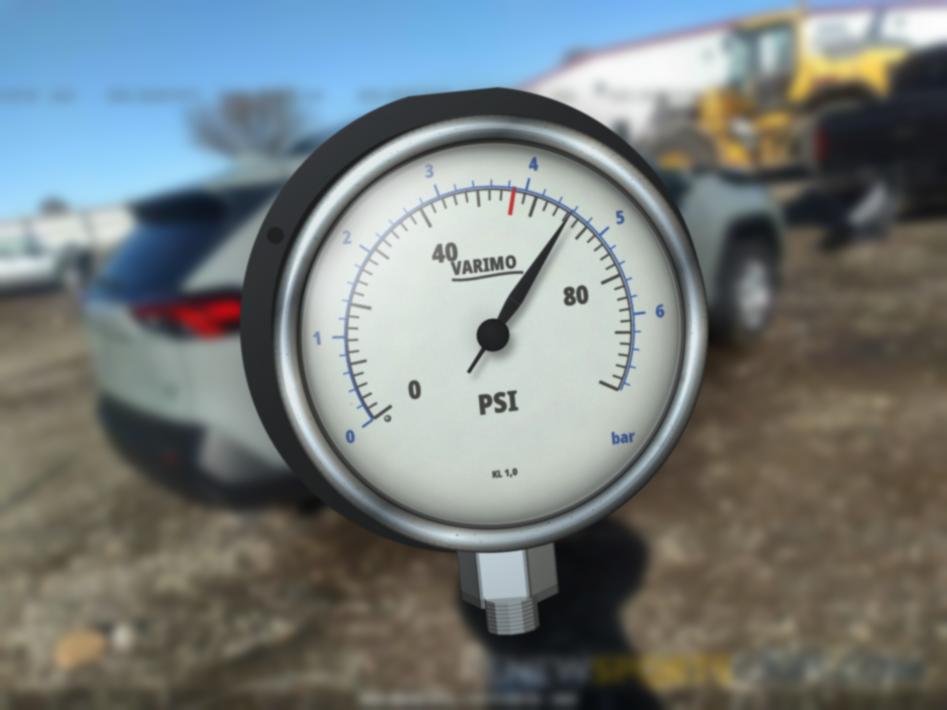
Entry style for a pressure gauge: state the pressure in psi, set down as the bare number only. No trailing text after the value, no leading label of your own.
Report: 66
